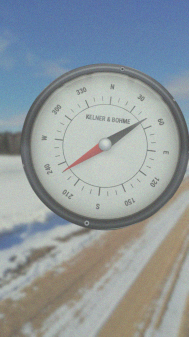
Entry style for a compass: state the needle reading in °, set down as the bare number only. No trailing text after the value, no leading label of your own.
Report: 230
